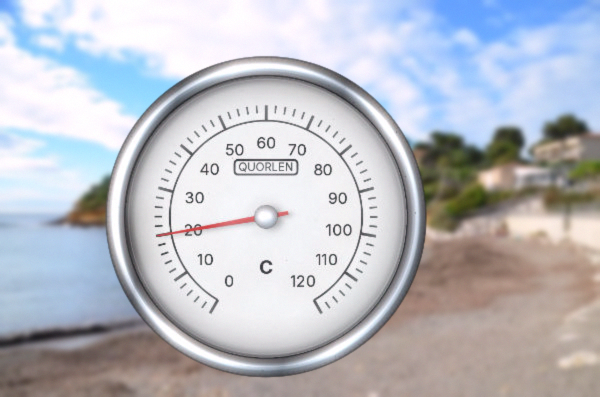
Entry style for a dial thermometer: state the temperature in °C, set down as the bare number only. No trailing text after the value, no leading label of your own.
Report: 20
